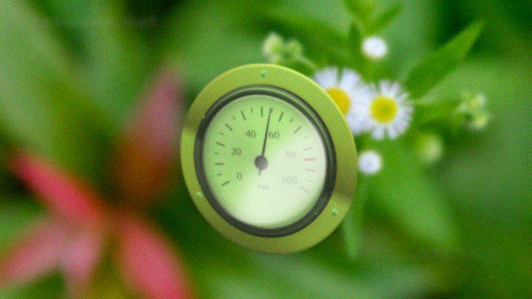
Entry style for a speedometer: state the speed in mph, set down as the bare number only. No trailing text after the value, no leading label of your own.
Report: 55
